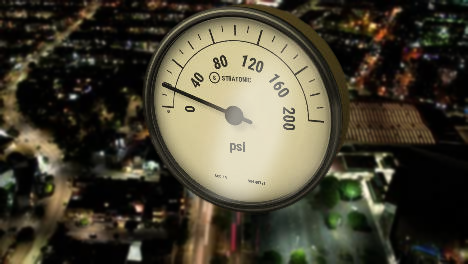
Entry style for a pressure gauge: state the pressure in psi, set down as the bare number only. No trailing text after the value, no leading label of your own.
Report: 20
